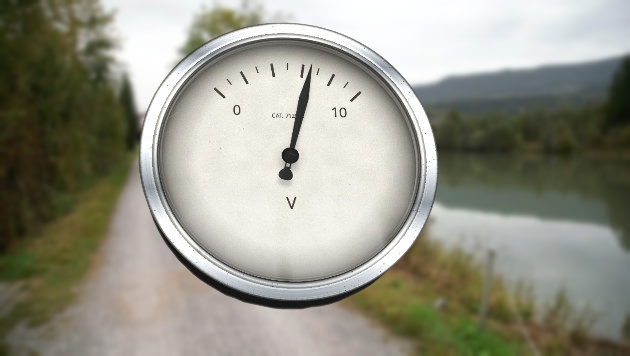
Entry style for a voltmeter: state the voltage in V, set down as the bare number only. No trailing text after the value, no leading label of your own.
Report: 6.5
